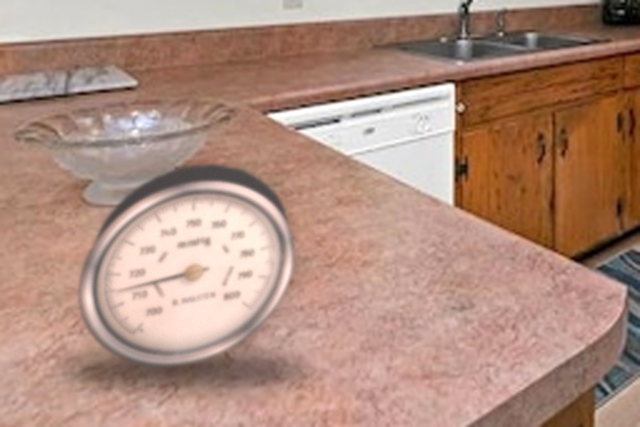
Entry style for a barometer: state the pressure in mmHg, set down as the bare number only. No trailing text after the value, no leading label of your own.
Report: 715
